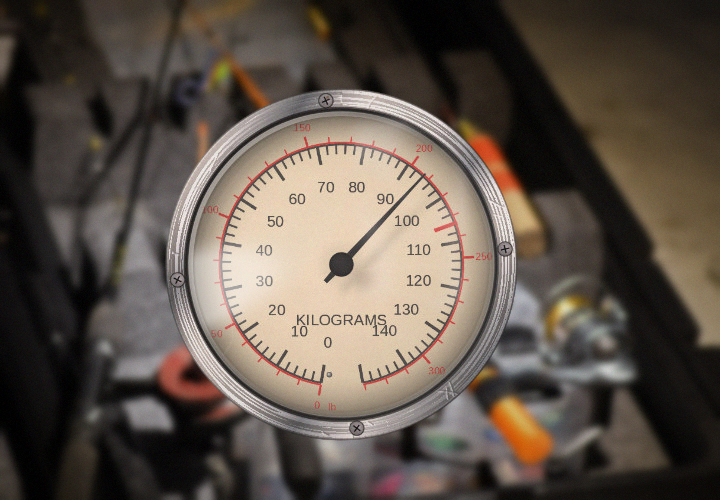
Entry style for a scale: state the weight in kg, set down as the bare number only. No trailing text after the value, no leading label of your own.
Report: 94
